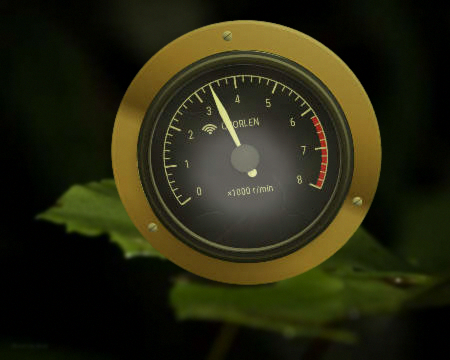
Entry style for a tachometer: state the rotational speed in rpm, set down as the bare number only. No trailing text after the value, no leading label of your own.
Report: 3400
